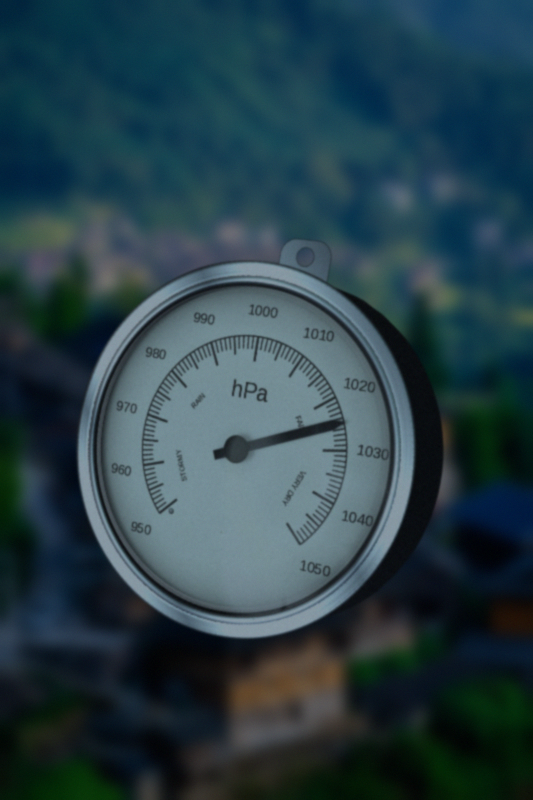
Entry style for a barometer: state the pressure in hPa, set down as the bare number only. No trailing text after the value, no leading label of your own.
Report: 1025
